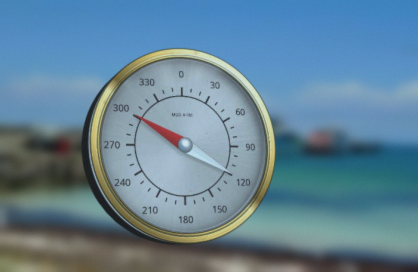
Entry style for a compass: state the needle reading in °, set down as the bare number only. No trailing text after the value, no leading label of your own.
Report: 300
